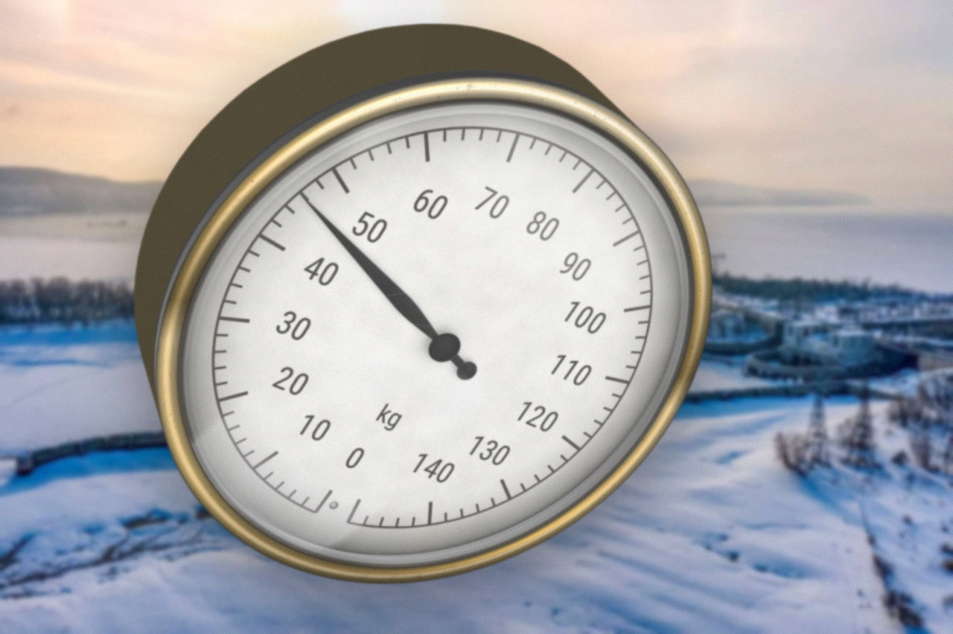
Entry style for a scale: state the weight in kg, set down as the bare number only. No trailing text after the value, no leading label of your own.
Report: 46
